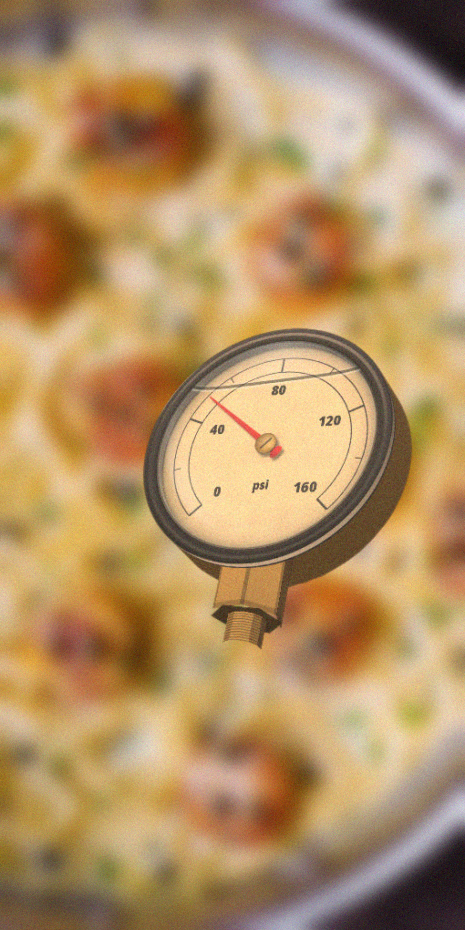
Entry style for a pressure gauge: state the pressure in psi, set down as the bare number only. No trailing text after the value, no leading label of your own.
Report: 50
